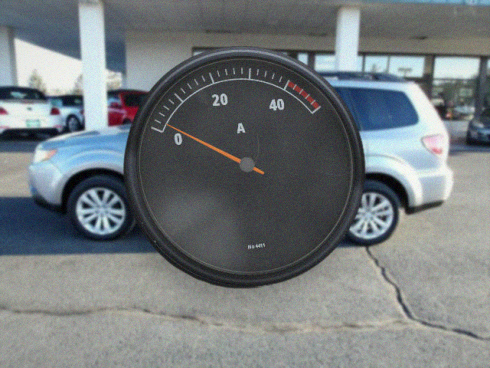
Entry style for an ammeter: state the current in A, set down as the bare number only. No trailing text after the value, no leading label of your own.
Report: 2
